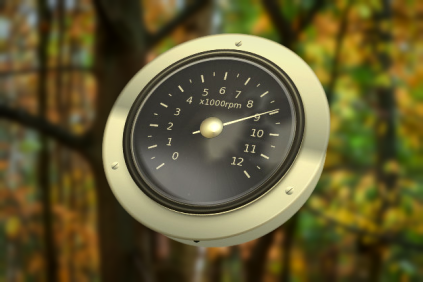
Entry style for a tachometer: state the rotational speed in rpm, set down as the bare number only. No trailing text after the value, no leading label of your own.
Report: 9000
